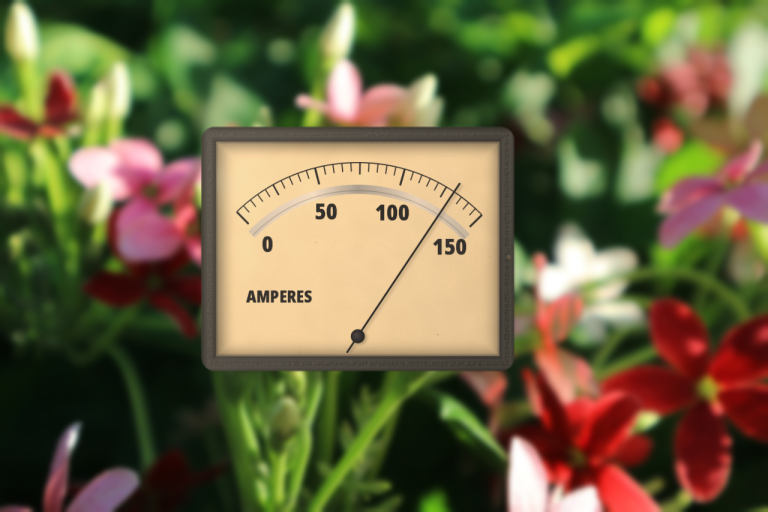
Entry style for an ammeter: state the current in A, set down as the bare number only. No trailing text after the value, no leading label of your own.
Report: 130
